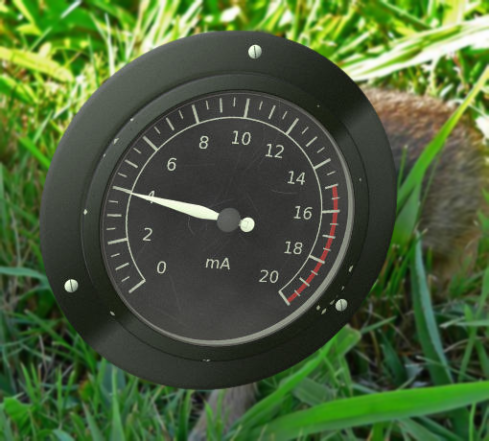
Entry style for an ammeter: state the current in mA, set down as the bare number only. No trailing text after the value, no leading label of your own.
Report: 4
